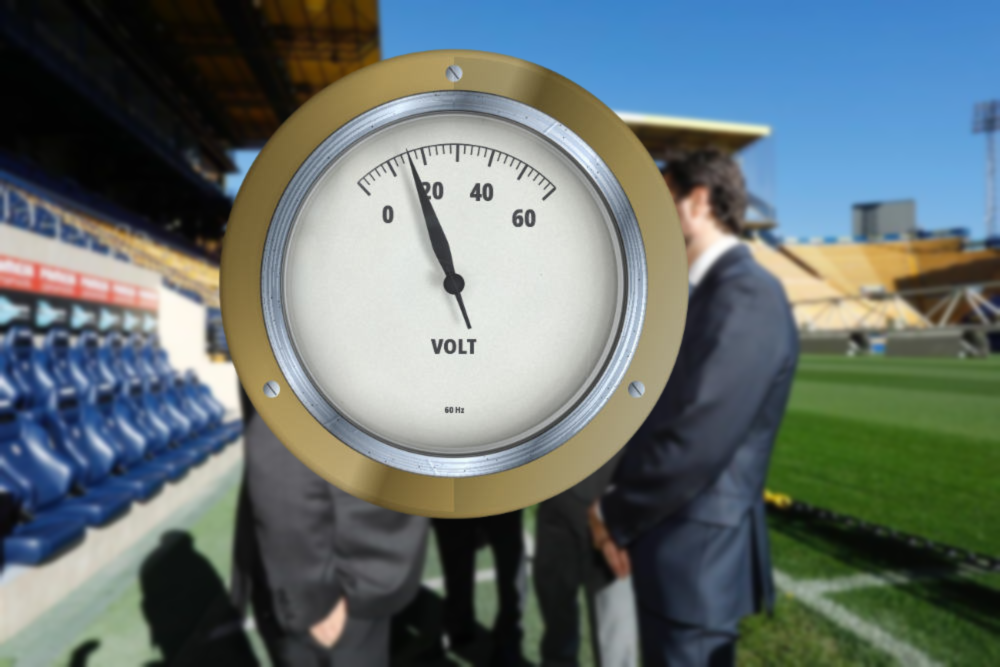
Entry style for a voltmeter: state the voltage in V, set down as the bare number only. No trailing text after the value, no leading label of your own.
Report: 16
